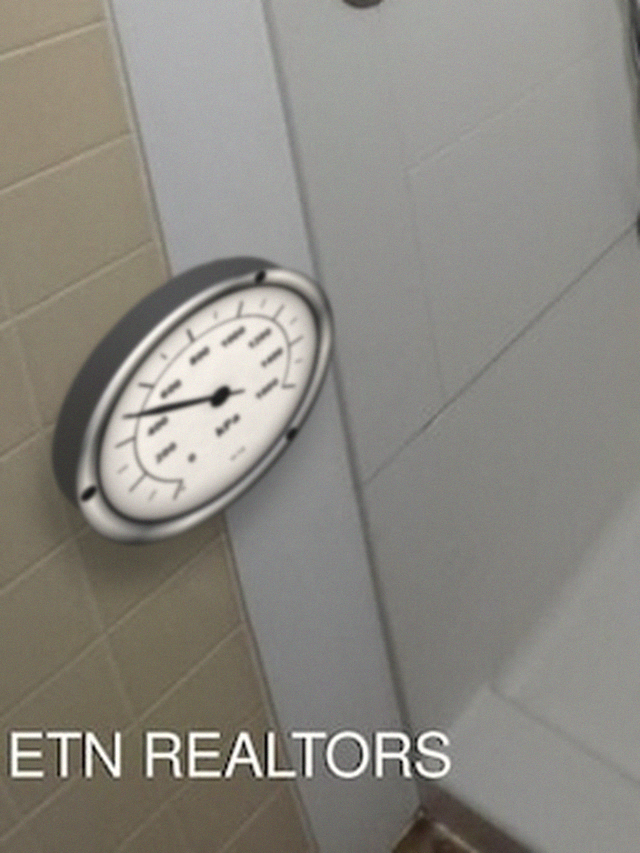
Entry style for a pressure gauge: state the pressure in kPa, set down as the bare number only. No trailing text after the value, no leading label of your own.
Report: 500
